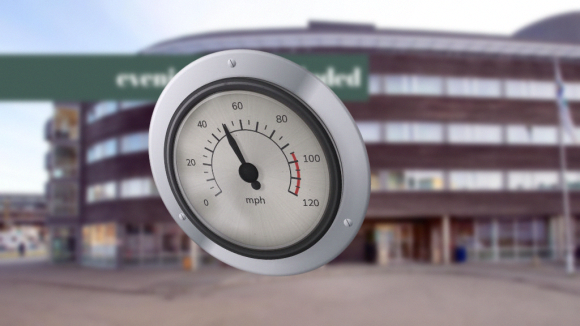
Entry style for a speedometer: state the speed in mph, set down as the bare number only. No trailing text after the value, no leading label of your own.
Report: 50
